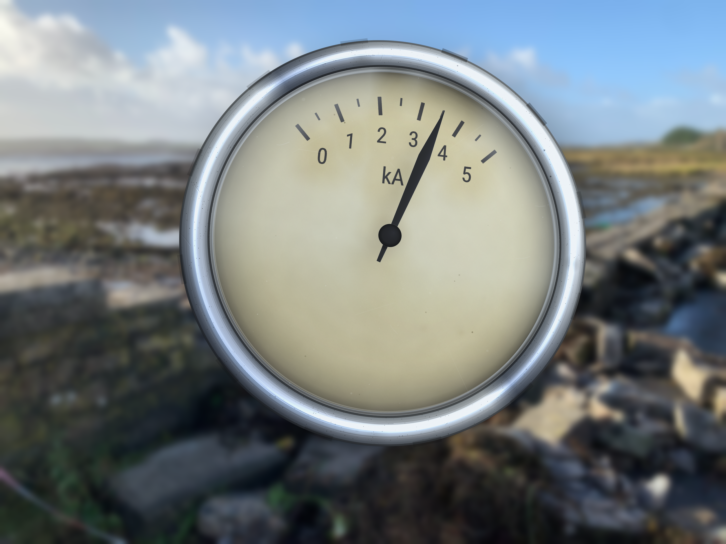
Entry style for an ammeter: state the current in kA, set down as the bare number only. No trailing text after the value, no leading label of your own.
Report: 3.5
